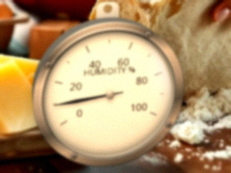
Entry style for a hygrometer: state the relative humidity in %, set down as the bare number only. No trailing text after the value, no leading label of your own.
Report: 10
